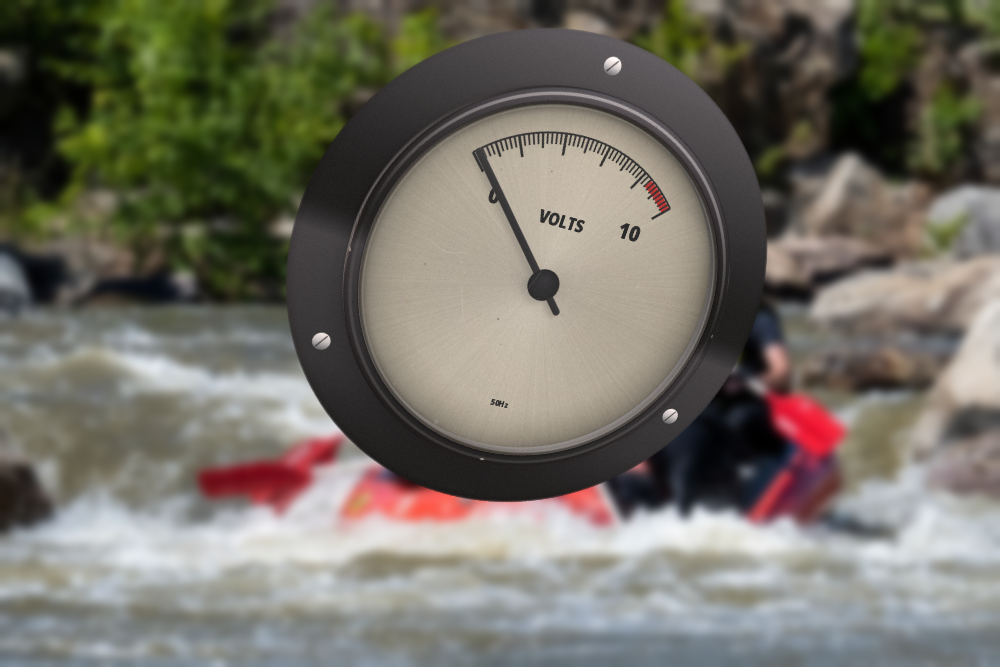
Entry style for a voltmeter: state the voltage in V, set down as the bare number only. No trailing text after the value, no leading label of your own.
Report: 0.2
